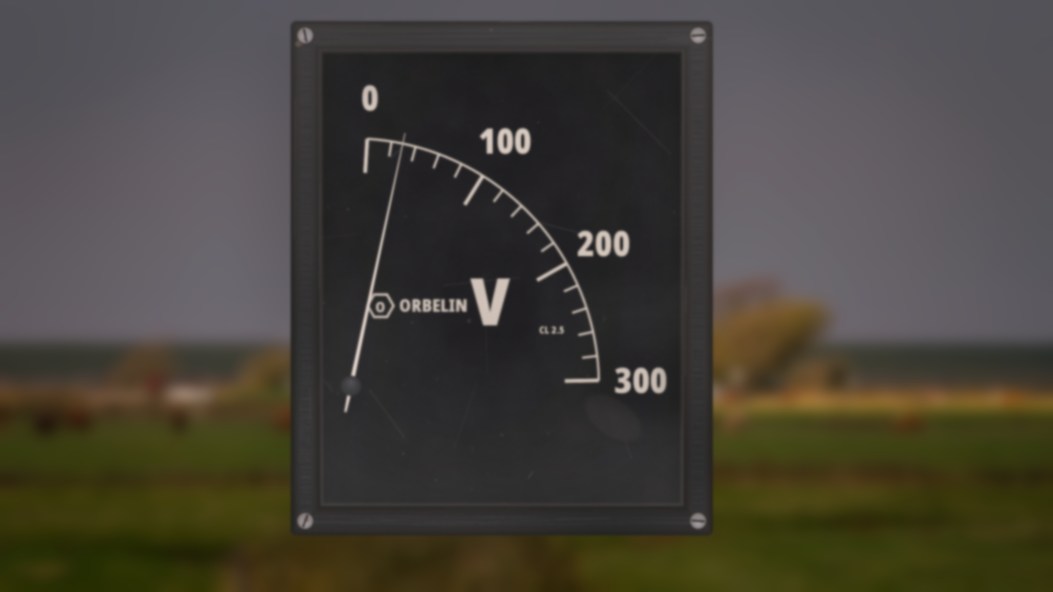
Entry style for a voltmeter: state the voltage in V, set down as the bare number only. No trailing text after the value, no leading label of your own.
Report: 30
